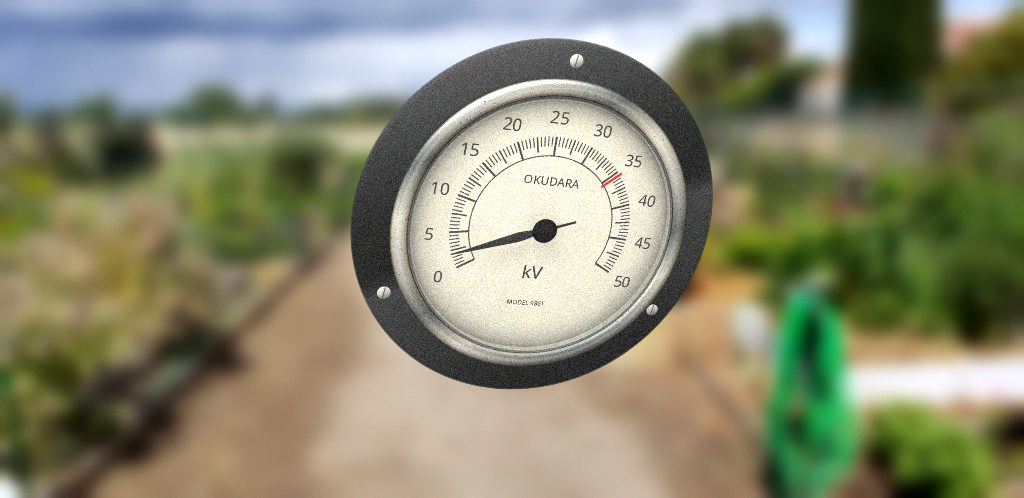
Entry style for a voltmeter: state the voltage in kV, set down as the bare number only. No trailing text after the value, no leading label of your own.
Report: 2.5
